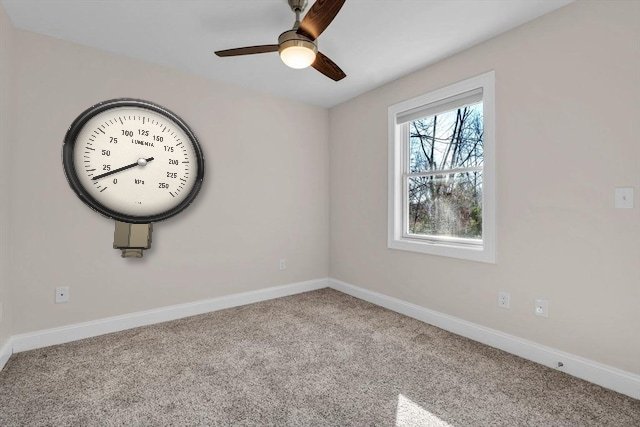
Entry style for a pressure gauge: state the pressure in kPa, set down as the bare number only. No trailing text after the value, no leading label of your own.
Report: 15
